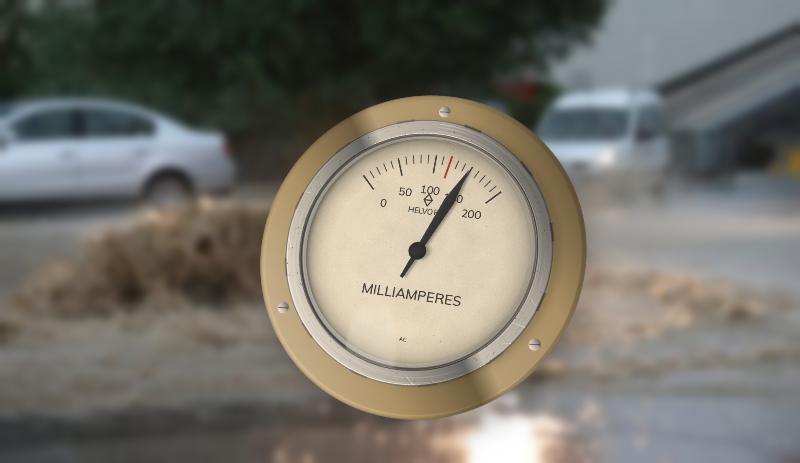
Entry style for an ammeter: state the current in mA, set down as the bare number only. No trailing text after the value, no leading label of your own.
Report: 150
